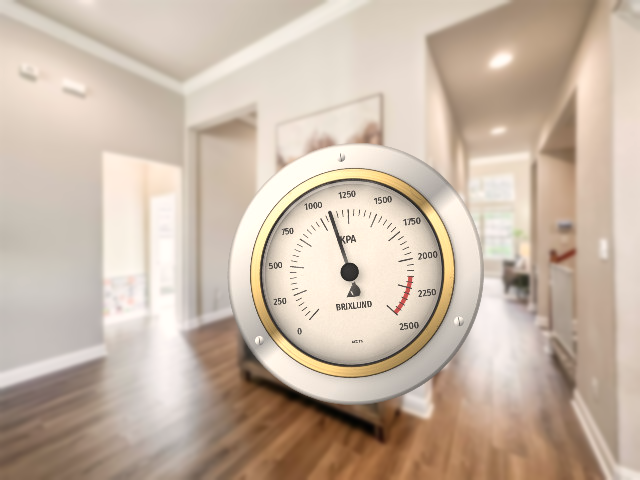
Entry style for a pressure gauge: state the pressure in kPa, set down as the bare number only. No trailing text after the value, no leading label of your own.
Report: 1100
